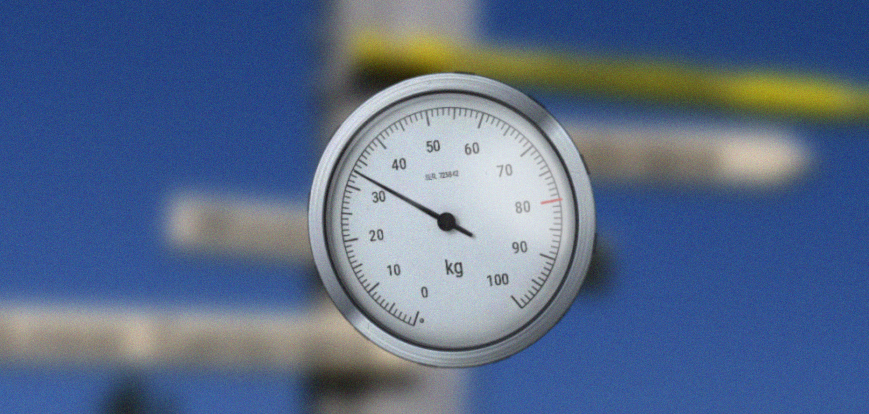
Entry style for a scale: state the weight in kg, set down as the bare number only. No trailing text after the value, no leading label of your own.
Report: 33
